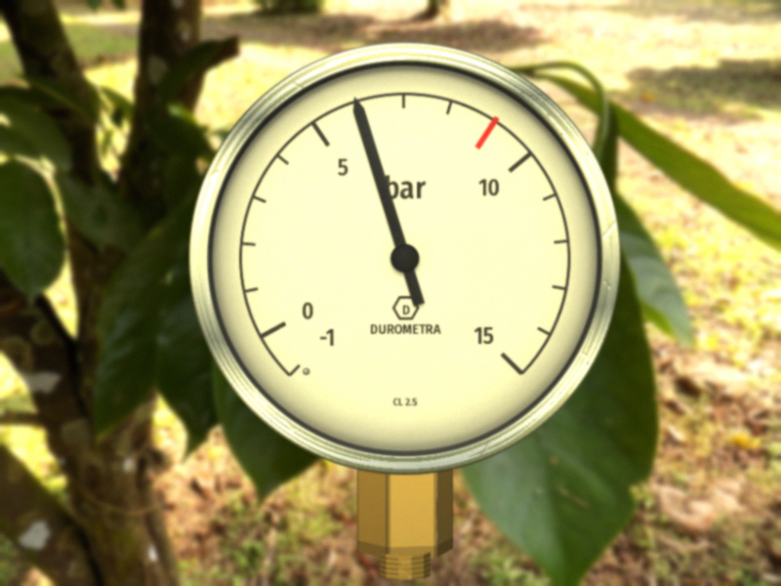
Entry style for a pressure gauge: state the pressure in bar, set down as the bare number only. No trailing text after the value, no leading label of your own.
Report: 6
